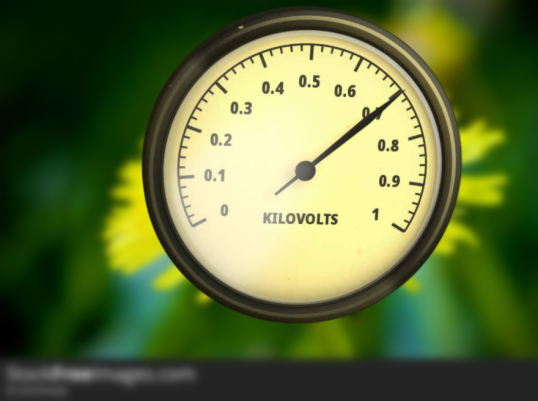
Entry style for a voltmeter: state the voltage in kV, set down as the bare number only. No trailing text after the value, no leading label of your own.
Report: 0.7
